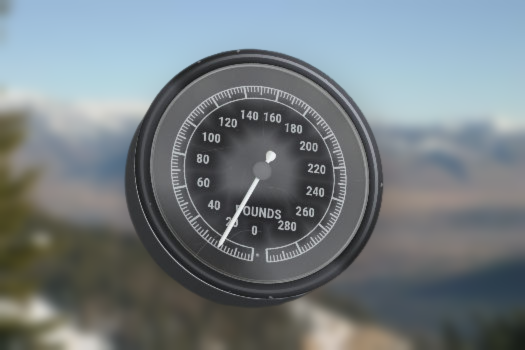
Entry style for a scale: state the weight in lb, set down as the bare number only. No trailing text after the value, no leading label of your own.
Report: 20
